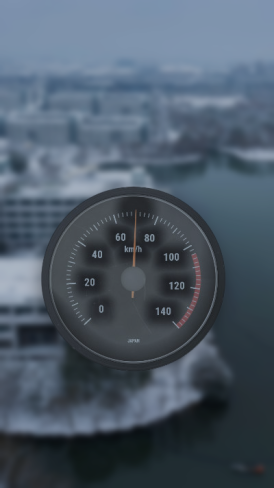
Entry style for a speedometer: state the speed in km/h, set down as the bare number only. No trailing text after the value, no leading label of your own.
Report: 70
